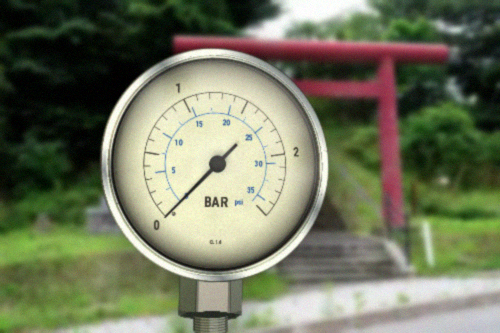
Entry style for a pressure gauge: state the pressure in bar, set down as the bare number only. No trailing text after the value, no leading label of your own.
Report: 0
